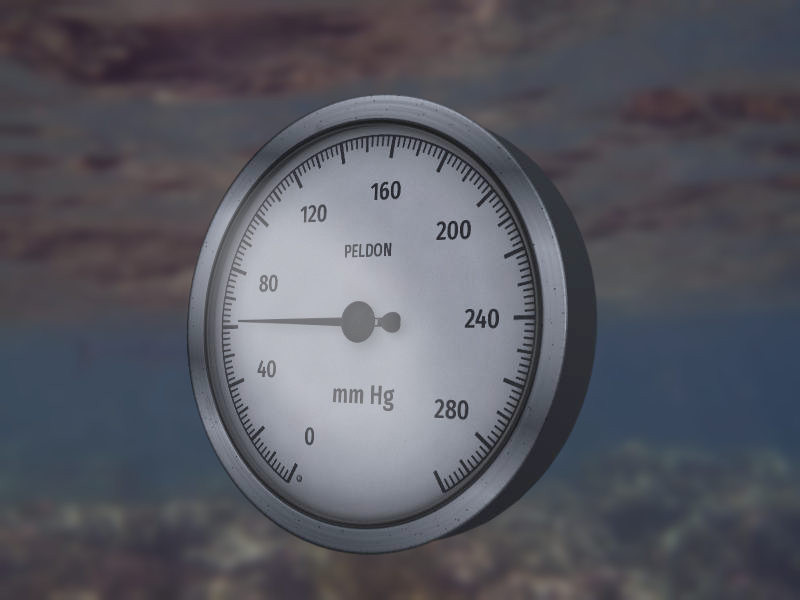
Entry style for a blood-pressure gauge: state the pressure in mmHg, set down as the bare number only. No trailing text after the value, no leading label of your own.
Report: 62
